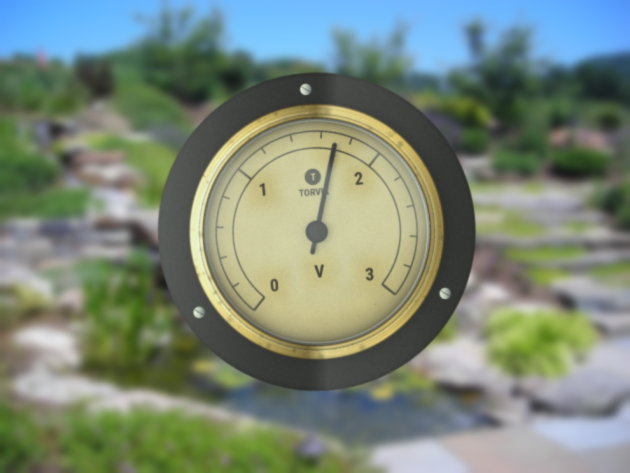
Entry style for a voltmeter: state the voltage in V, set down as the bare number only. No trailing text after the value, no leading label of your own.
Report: 1.7
